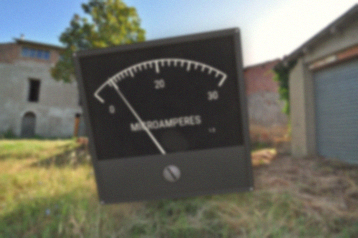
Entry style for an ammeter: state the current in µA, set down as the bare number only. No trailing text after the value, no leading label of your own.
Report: 10
